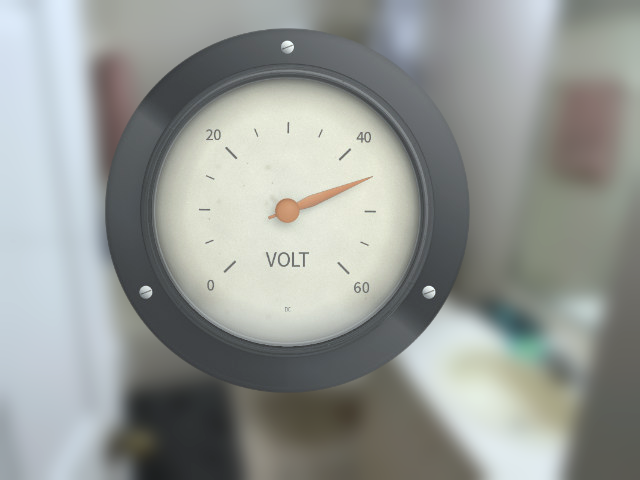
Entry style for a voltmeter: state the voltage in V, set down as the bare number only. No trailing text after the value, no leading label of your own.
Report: 45
